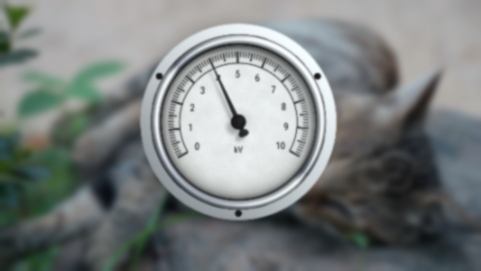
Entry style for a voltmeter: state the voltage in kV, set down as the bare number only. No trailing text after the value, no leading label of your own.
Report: 4
